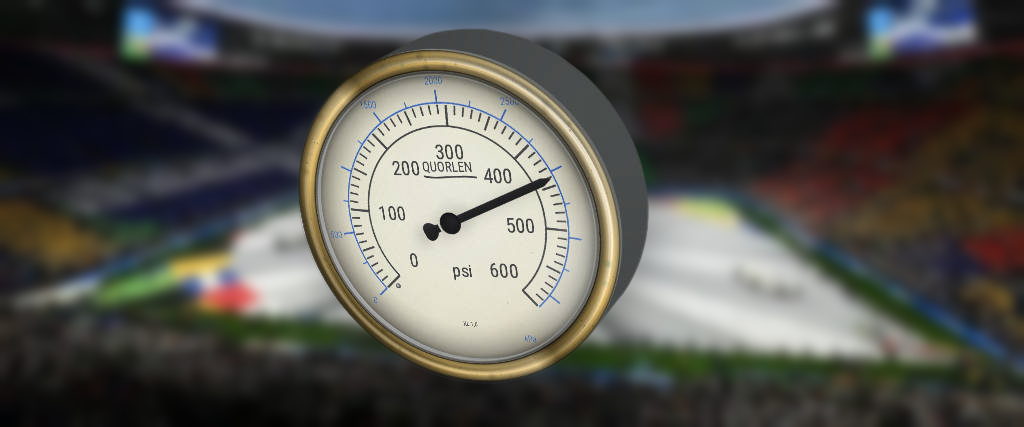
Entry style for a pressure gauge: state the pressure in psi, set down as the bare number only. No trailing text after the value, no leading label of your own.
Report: 440
